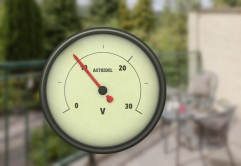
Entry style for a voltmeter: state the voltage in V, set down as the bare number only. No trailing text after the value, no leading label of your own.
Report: 10
